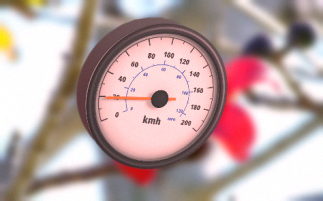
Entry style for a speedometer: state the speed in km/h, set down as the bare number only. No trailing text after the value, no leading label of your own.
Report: 20
